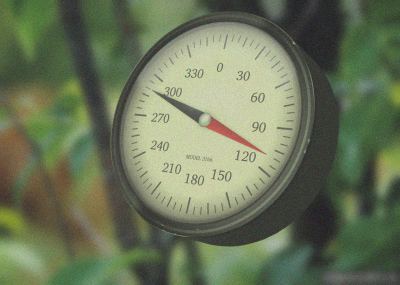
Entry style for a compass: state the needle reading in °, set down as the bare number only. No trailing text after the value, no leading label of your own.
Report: 110
